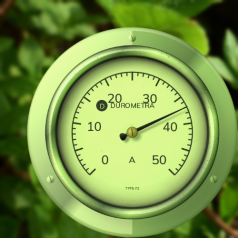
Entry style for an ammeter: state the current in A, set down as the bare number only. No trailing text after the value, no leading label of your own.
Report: 37
